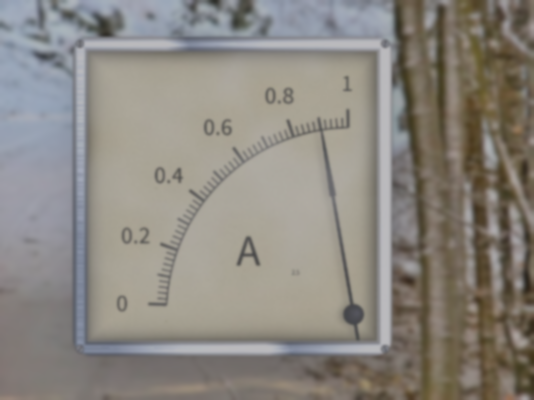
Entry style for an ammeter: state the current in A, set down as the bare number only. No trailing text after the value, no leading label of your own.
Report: 0.9
